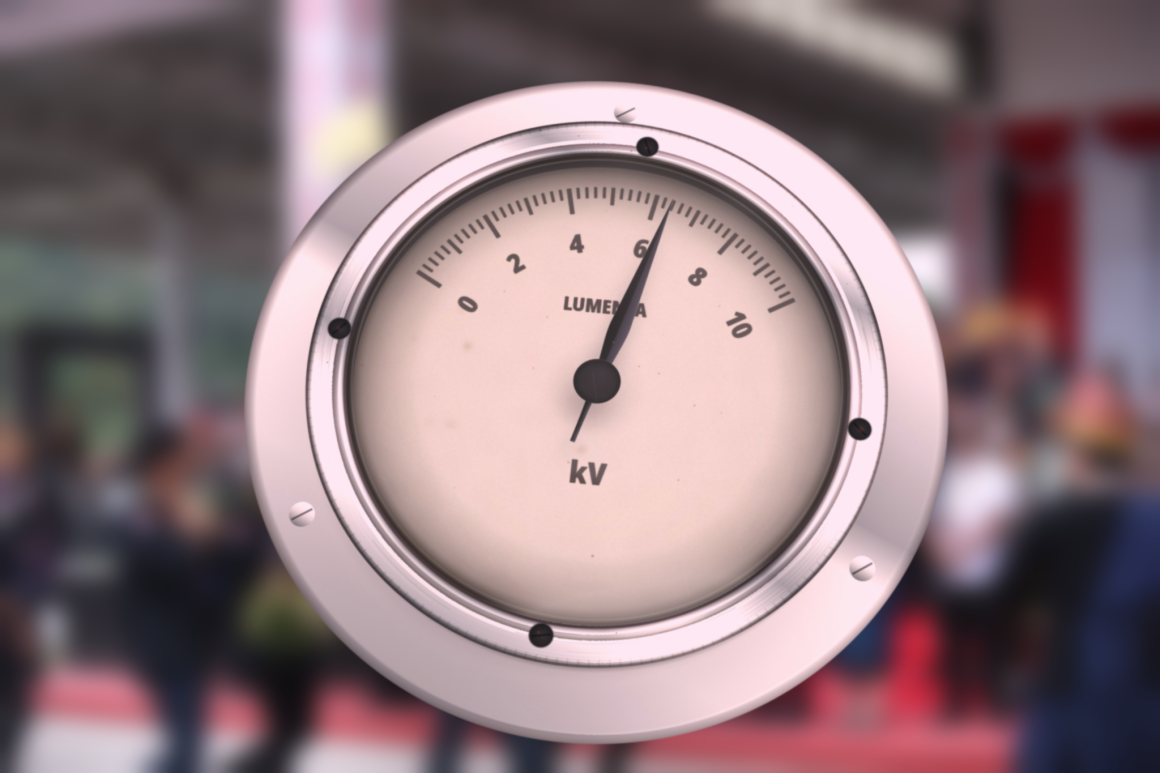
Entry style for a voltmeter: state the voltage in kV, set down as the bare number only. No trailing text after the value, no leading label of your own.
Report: 6.4
